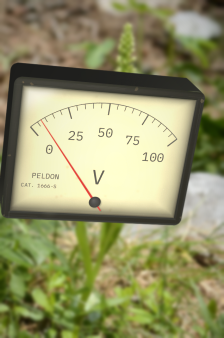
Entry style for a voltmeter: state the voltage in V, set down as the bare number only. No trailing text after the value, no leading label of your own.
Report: 7.5
